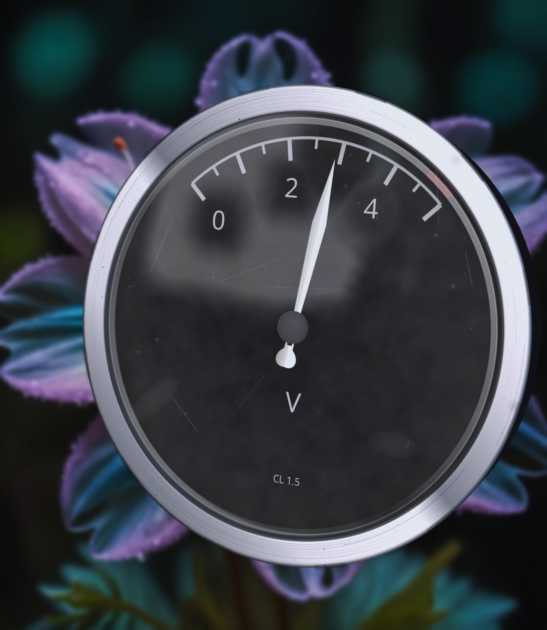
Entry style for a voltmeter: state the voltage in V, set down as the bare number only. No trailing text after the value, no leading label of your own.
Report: 3
